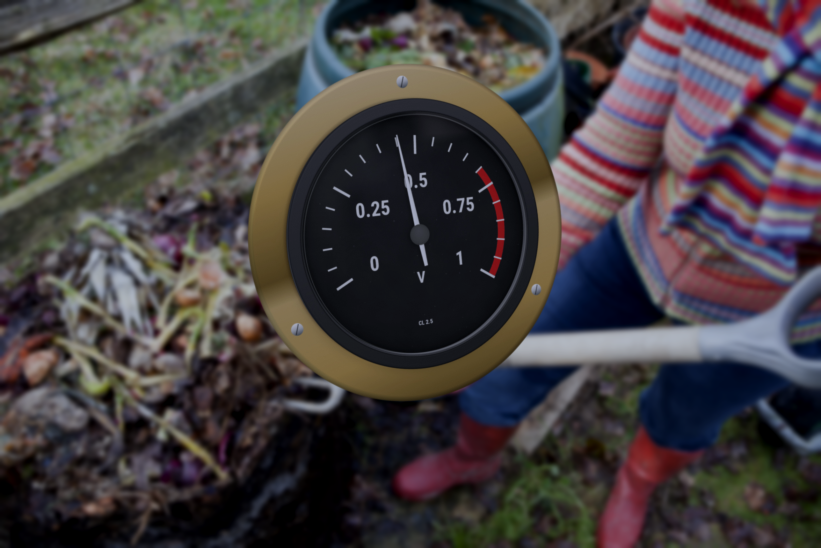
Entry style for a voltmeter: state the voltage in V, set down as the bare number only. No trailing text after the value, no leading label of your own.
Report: 0.45
